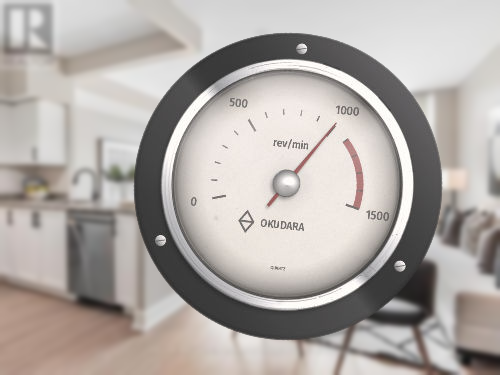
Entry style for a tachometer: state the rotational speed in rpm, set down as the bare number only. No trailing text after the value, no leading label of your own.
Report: 1000
